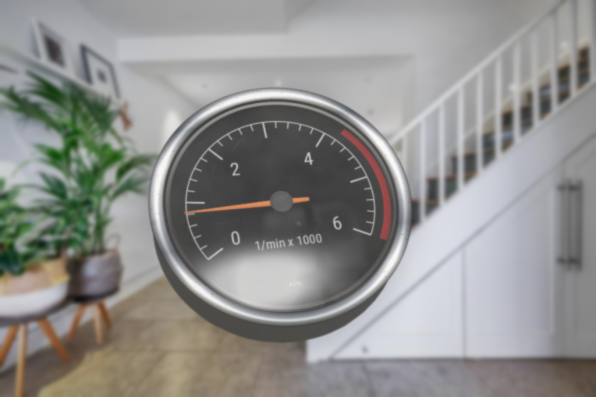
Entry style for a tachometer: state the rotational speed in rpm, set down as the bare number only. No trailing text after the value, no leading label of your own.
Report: 800
